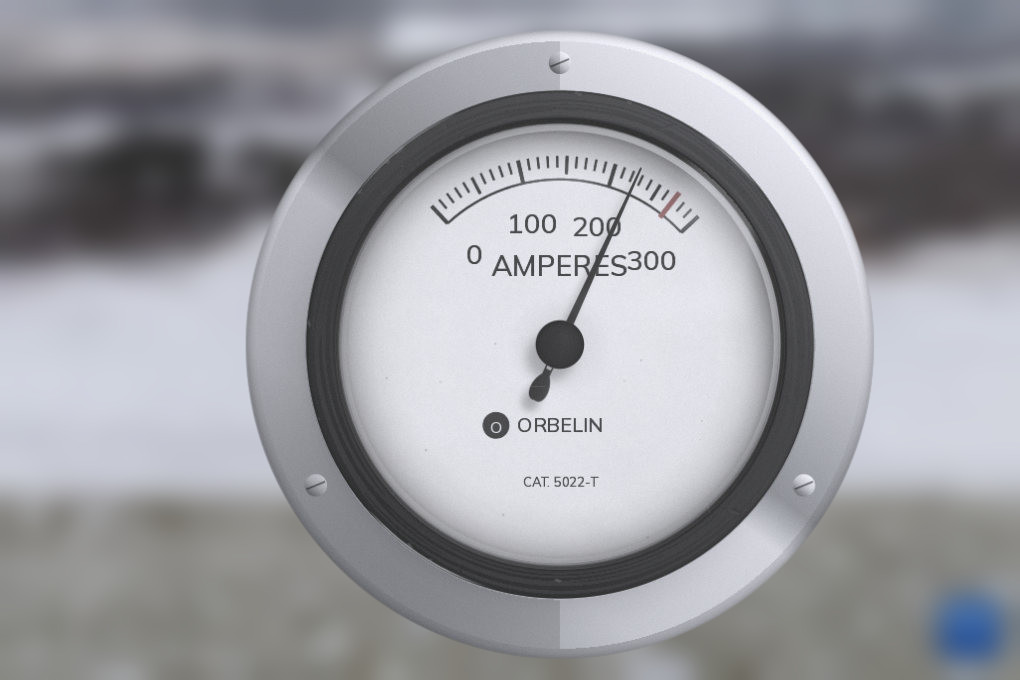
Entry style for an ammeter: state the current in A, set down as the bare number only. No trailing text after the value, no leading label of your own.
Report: 225
